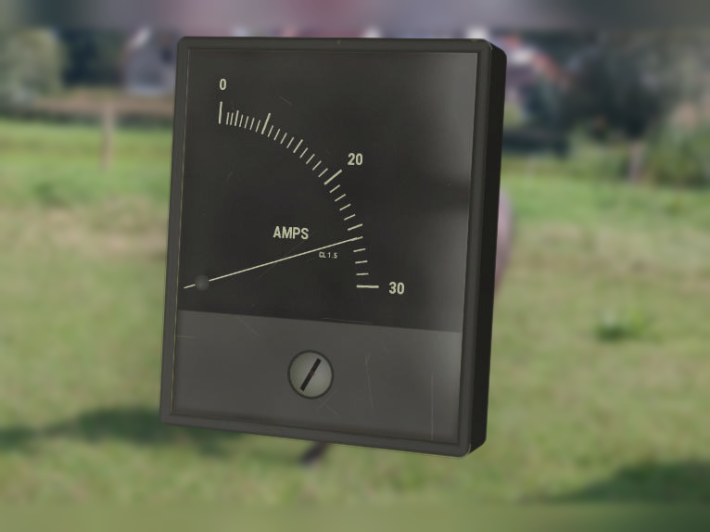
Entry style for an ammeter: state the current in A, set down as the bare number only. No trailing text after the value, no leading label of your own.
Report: 26
